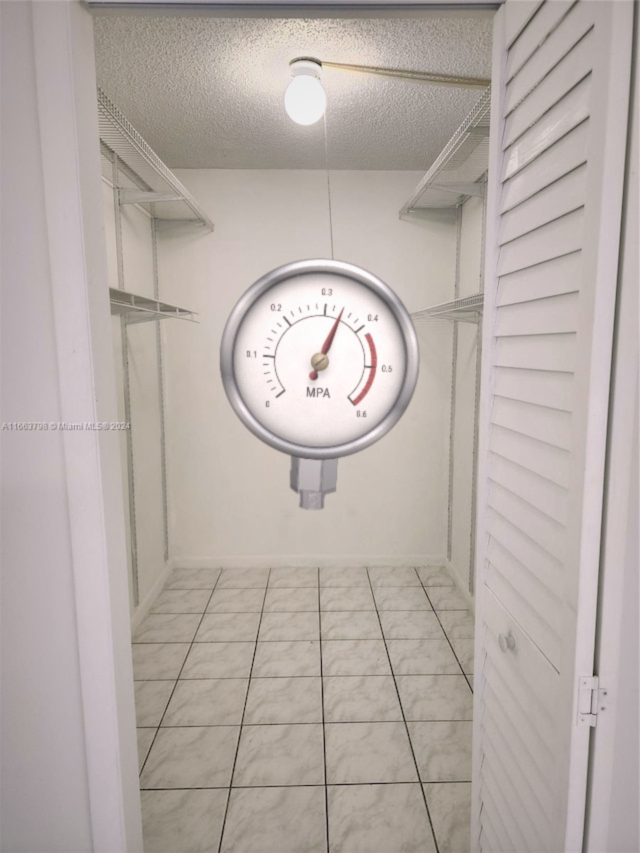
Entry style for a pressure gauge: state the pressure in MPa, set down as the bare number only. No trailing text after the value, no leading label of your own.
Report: 0.34
